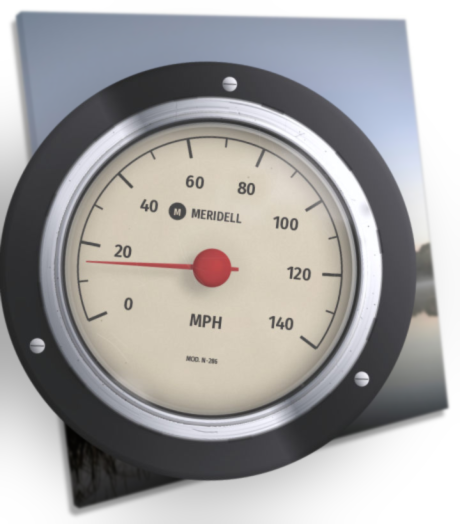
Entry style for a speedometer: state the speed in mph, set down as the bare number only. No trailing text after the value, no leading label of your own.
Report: 15
